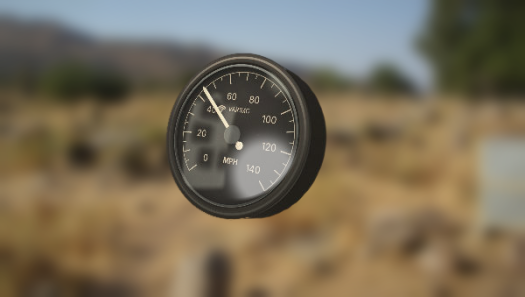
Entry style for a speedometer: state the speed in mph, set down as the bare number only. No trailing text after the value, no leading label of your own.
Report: 45
